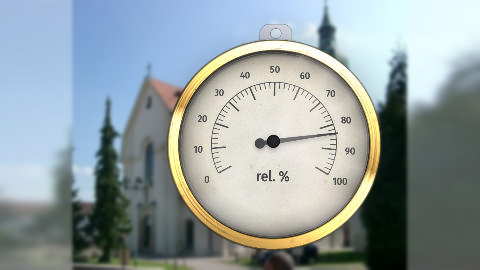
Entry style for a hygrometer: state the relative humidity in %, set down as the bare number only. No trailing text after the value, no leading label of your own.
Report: 84
